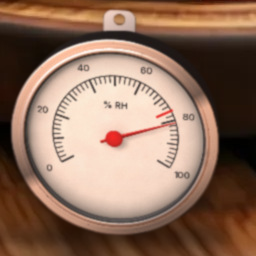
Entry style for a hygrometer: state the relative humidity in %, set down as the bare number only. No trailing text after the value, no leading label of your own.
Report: 80
